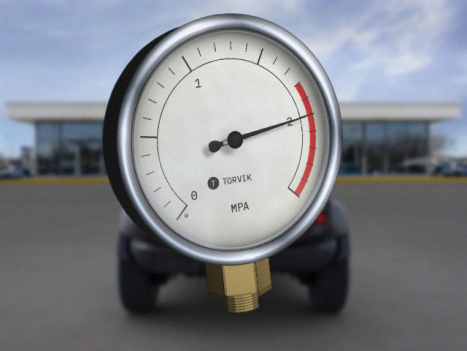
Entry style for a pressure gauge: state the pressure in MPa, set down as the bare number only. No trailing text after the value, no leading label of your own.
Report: 2
